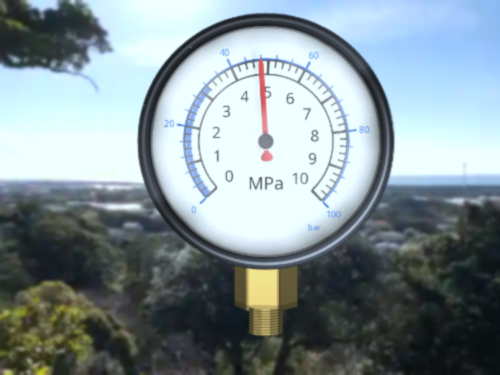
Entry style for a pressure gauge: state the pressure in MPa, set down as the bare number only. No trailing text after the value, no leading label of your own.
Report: 4.8
